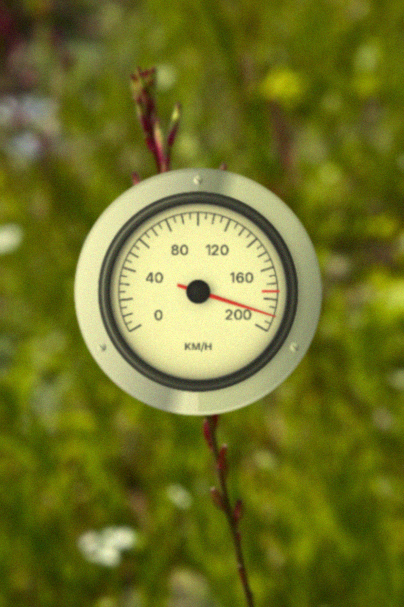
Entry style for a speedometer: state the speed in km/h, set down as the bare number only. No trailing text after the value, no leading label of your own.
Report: 190
